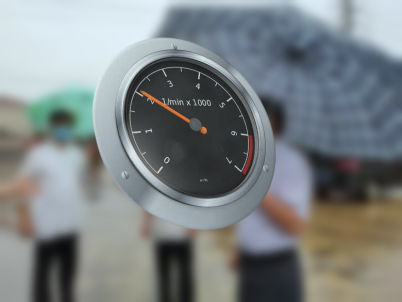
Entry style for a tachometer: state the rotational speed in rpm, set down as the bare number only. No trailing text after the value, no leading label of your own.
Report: 2000
